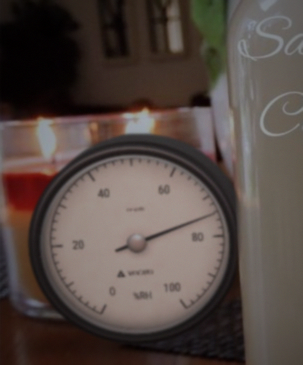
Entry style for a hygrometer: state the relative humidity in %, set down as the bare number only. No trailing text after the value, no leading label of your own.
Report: 74
